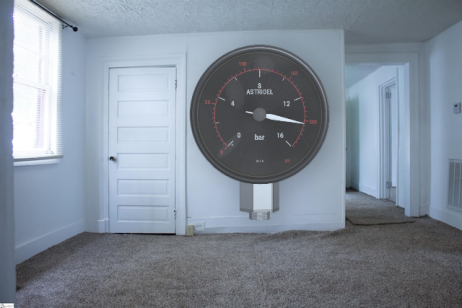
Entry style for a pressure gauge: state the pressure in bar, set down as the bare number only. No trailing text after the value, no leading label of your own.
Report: 14
